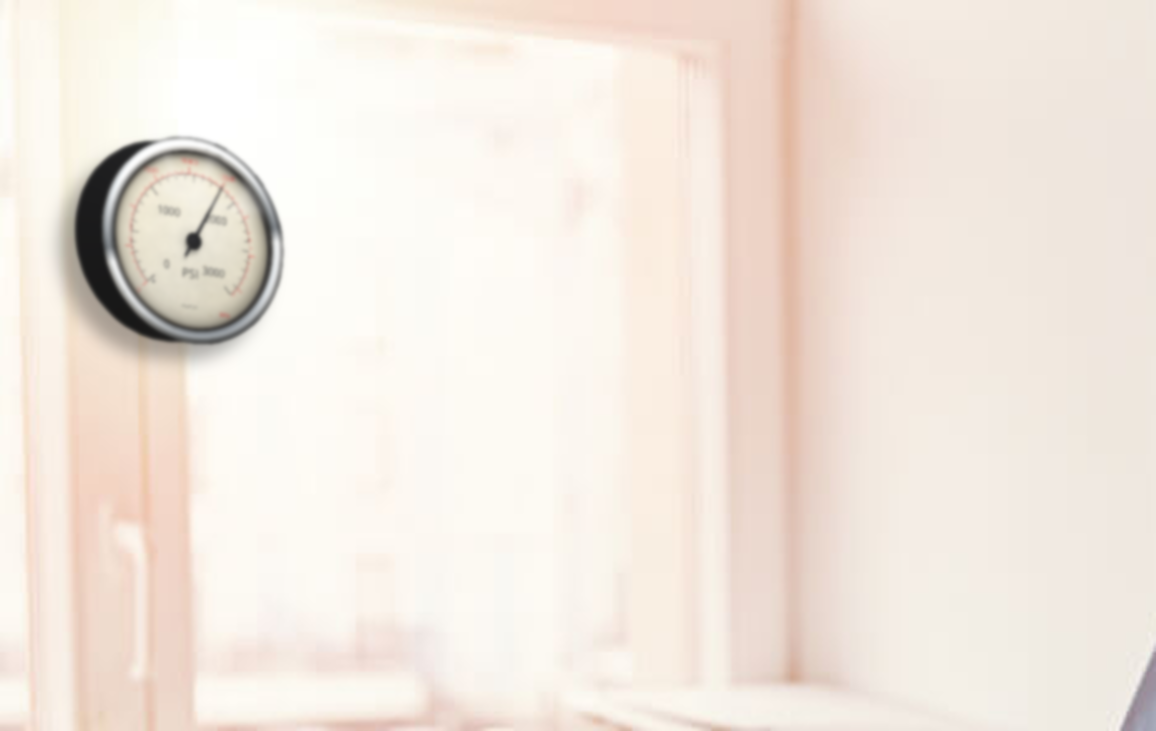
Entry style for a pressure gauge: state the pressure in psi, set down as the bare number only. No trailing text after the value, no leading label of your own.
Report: 1800
